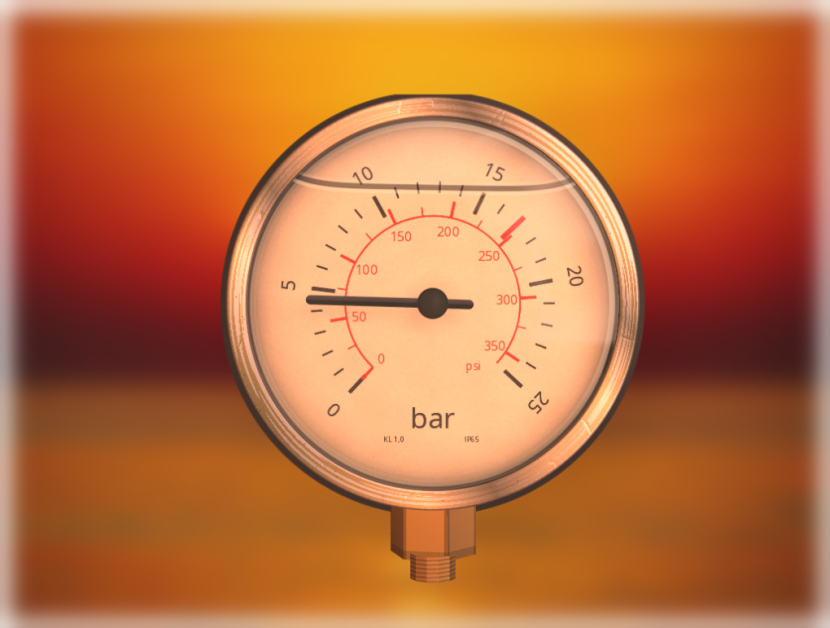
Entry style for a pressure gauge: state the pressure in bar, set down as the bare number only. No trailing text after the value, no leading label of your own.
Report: 4.5
